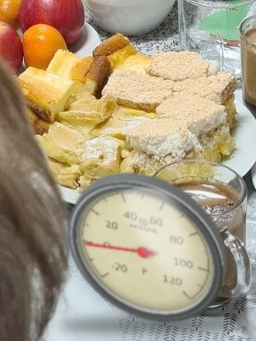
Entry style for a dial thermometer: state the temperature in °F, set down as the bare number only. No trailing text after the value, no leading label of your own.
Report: 0
